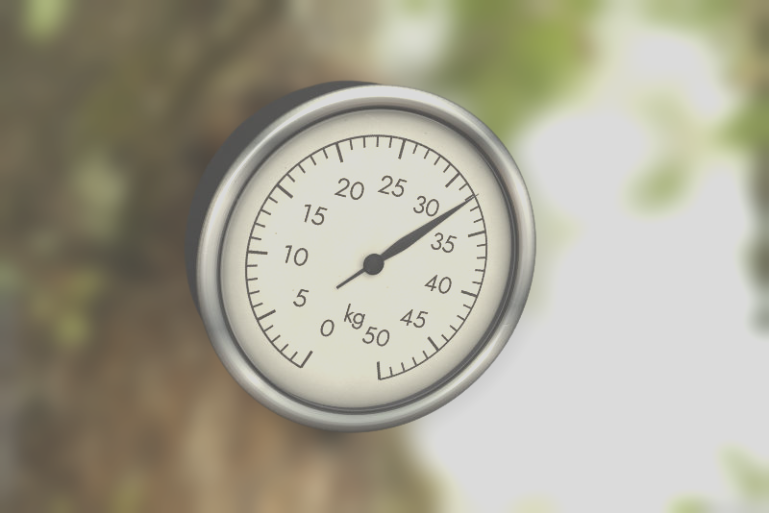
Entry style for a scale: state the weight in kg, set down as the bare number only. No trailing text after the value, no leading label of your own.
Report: 32
